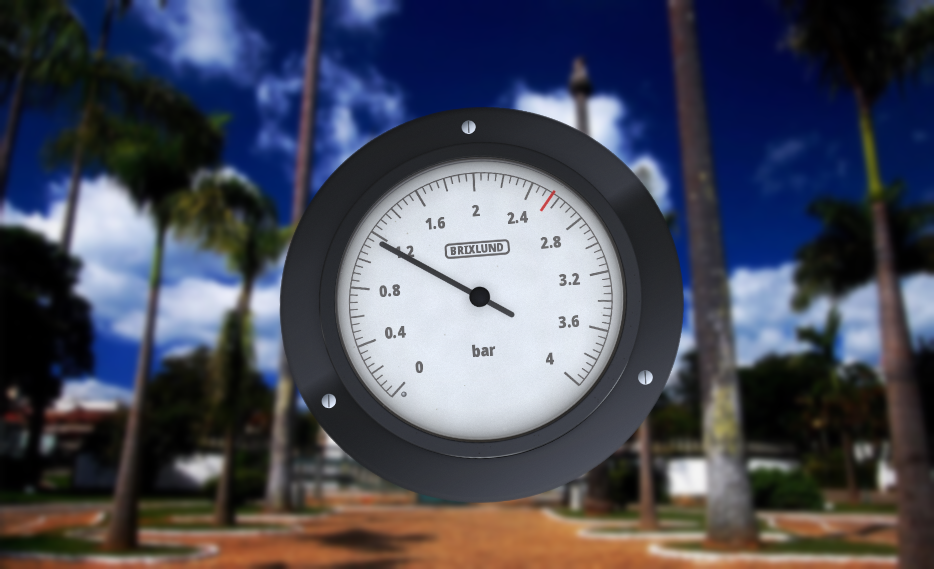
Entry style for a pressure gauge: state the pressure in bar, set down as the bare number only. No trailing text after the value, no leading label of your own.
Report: 1.15
